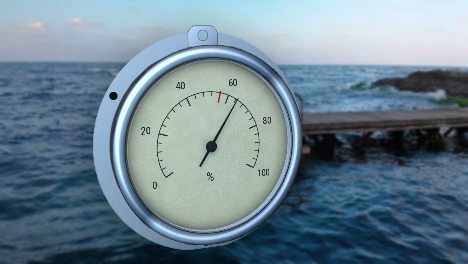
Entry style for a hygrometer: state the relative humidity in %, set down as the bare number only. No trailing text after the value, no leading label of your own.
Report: 64
